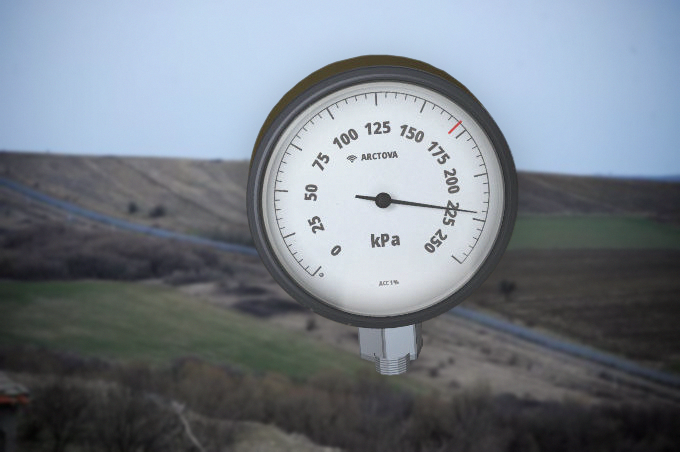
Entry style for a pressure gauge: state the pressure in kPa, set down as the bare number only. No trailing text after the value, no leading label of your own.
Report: 220
